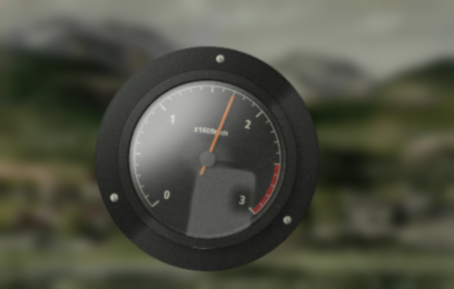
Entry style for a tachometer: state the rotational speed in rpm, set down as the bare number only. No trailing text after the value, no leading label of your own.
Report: 1700
